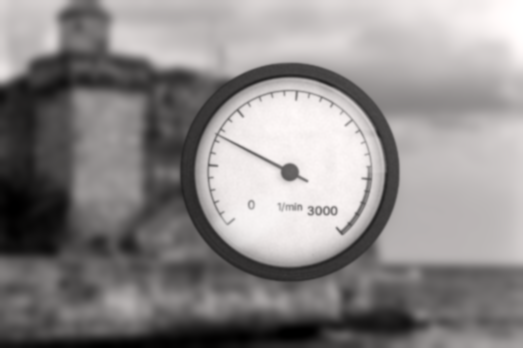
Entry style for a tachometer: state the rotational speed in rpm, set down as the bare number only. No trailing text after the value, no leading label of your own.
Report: 750
